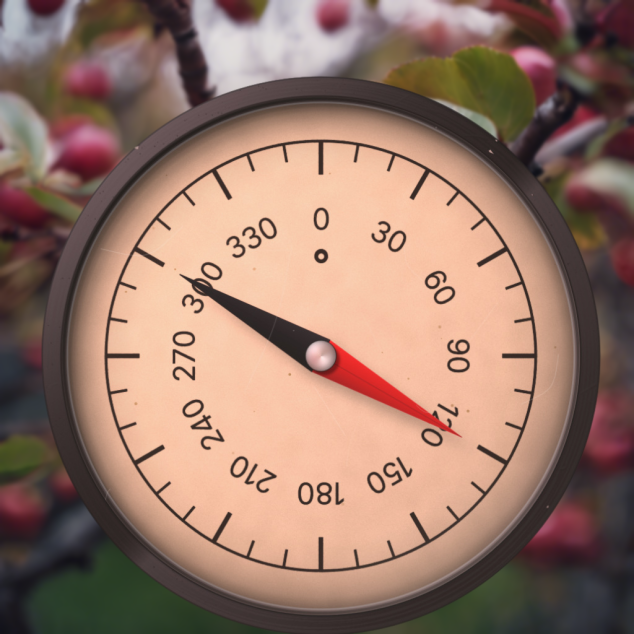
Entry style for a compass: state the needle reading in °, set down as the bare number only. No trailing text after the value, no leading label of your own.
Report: 120
